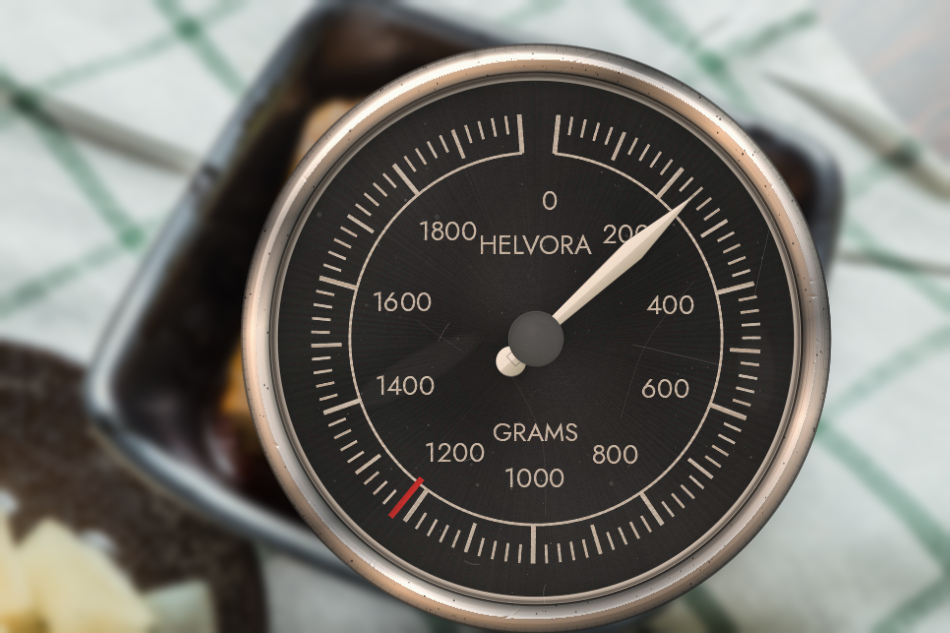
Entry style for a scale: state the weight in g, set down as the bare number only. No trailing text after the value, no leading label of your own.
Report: 240
